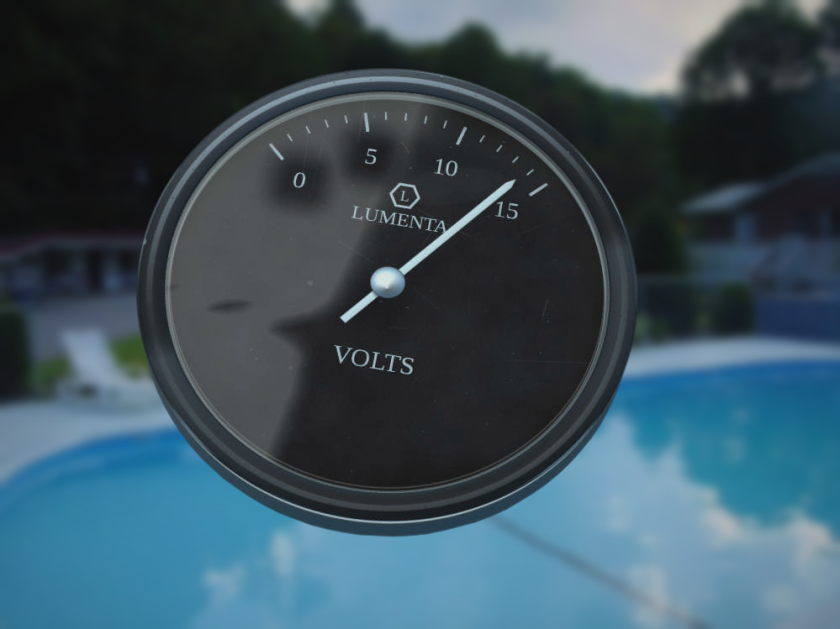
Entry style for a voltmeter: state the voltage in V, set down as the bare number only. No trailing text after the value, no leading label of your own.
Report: 14
